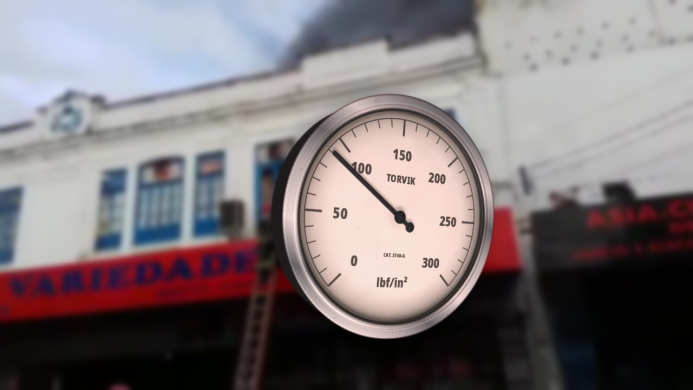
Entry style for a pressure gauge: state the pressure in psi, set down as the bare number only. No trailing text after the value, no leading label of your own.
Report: 90
